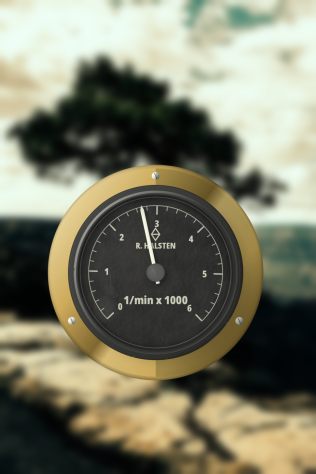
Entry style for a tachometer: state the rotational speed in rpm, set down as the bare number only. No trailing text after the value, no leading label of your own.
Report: 2700
